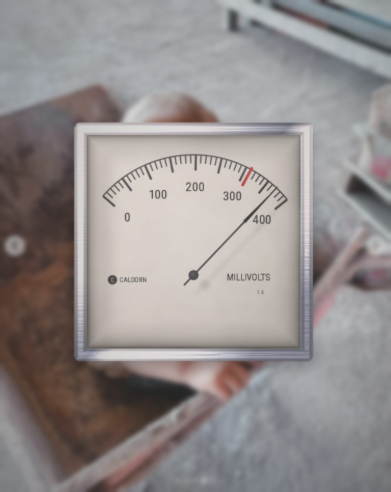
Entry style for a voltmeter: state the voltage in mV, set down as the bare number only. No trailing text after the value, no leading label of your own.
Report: 370
